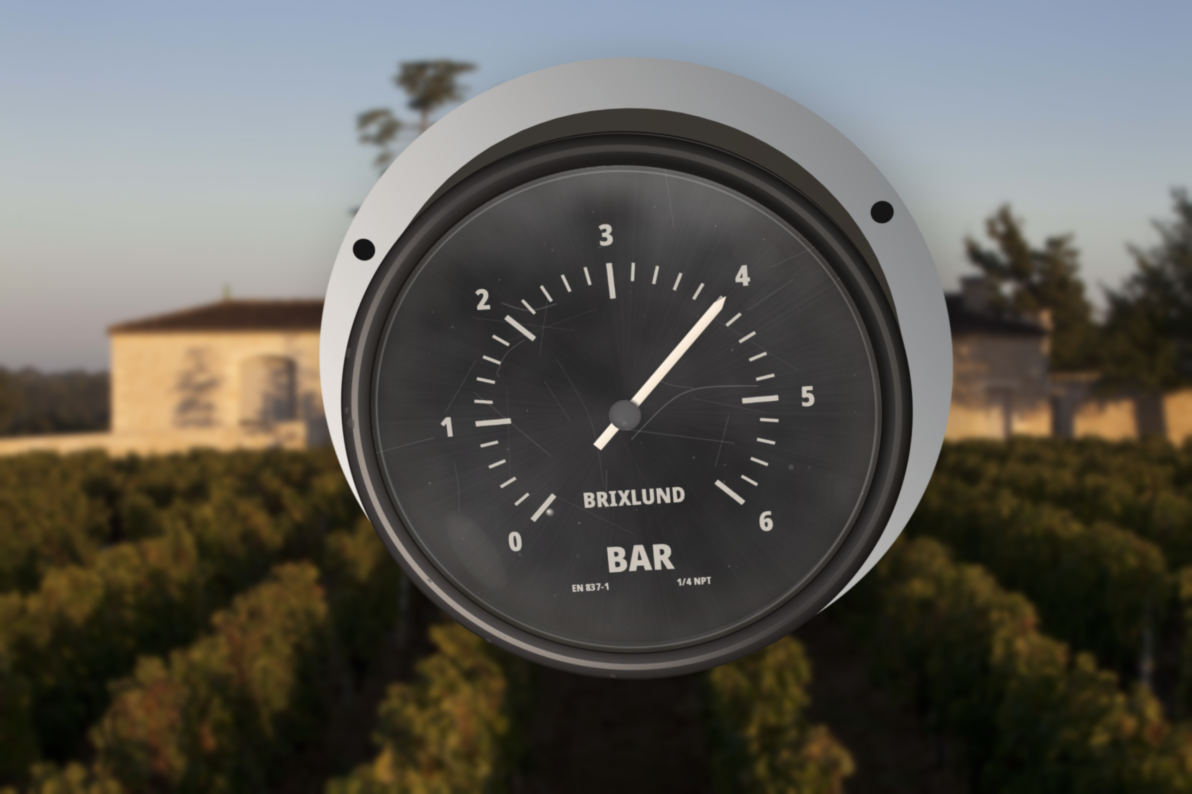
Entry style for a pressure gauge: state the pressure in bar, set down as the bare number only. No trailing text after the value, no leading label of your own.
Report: 4
